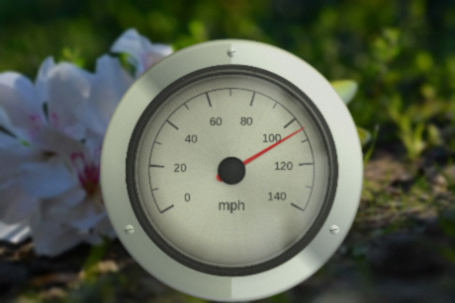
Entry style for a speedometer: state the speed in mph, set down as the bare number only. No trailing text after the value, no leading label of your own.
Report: 105
